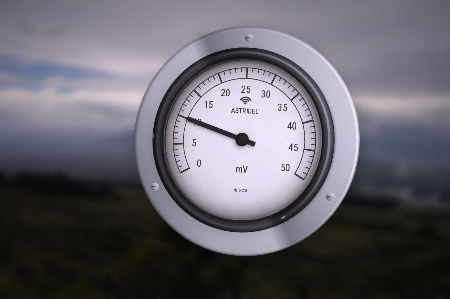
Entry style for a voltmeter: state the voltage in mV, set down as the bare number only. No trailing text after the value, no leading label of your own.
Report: 10
